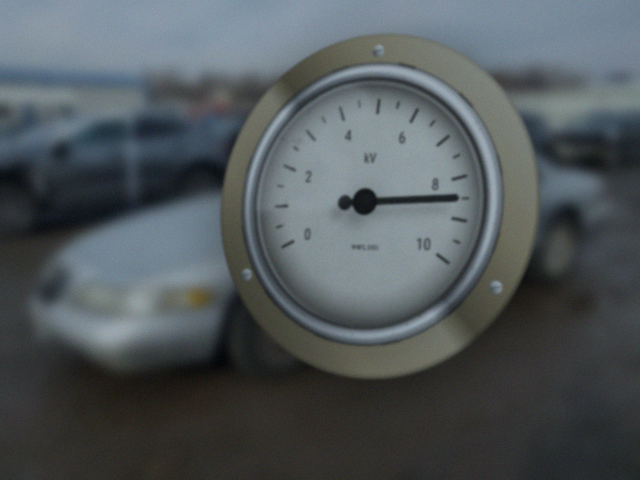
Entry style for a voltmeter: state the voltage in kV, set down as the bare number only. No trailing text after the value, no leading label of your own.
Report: 8.5
